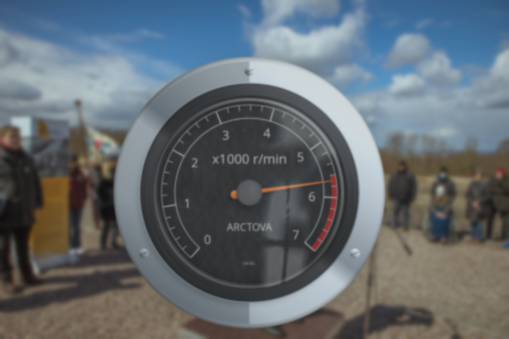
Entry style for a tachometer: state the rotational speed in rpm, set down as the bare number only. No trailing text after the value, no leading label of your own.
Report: 5700
